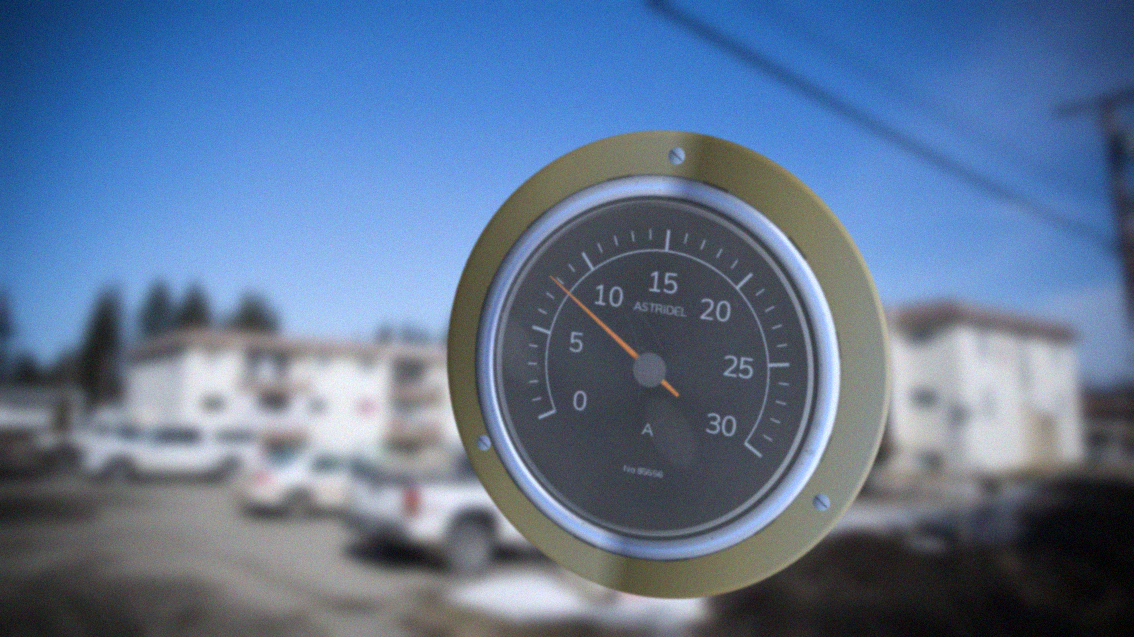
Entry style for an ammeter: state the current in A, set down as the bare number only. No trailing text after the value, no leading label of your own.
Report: 8
